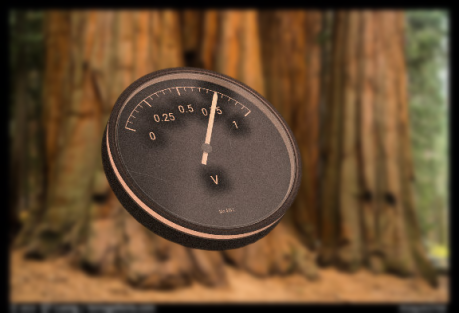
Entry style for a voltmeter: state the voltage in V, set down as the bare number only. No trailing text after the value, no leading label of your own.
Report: 0.75
